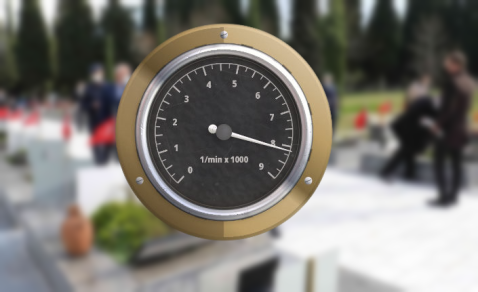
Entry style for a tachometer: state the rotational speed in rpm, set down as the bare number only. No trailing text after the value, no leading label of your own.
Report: 8125
